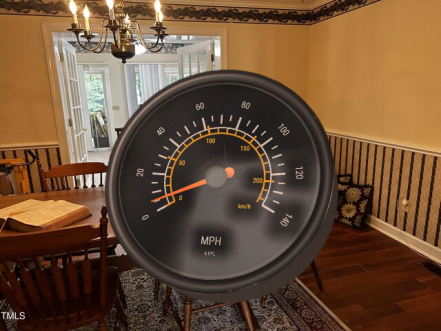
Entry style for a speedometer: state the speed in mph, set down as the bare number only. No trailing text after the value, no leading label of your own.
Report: 5
